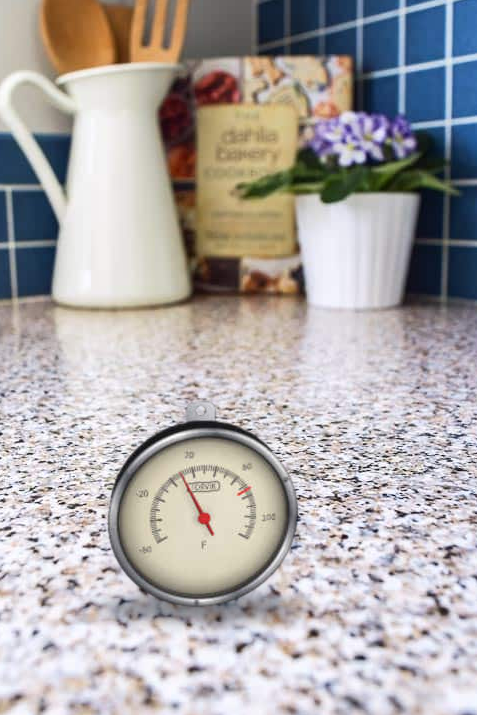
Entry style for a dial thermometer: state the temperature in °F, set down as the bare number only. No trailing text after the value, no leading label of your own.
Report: 10
